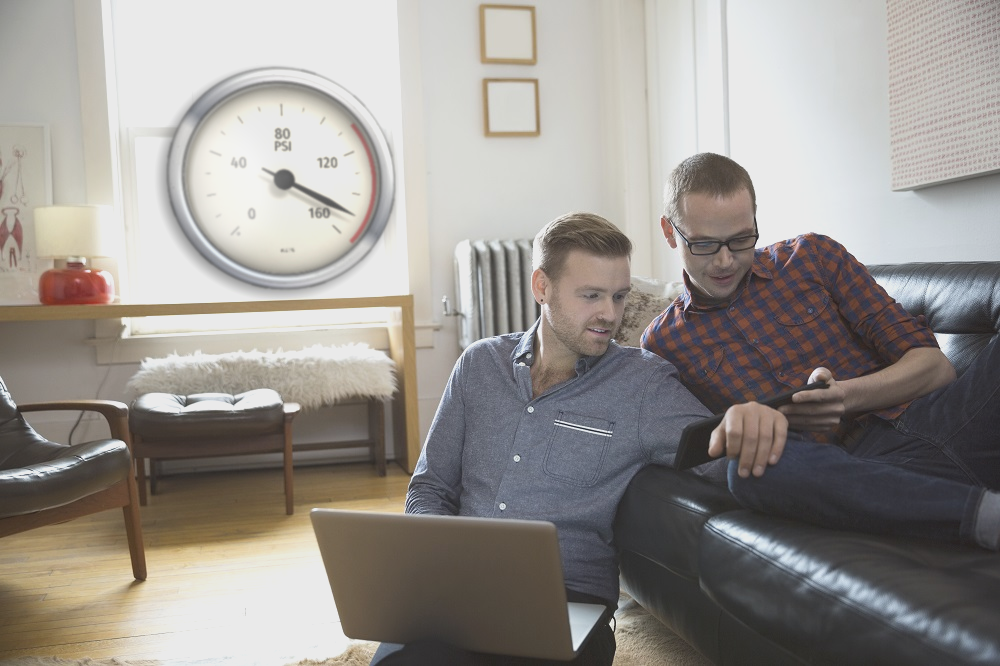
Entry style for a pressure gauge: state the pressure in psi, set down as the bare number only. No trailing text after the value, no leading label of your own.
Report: 150
